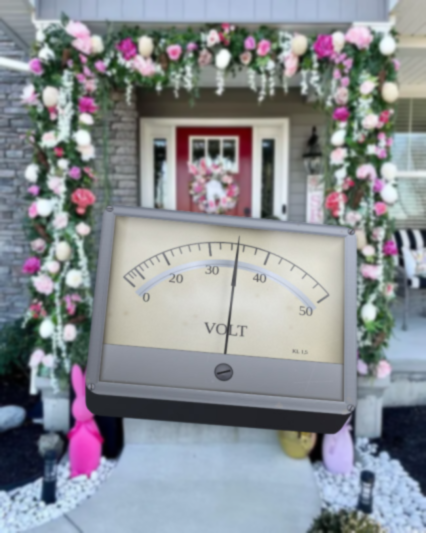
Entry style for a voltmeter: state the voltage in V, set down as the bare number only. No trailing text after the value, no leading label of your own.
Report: 35
